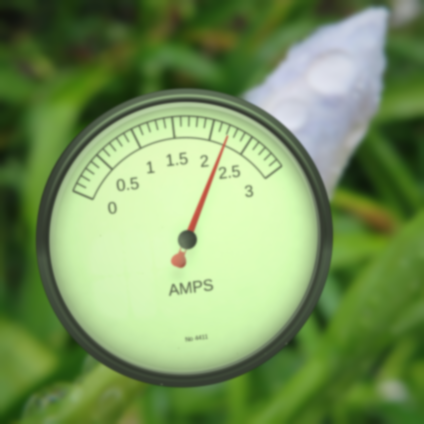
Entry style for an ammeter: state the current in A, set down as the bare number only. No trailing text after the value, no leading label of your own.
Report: 2.2
